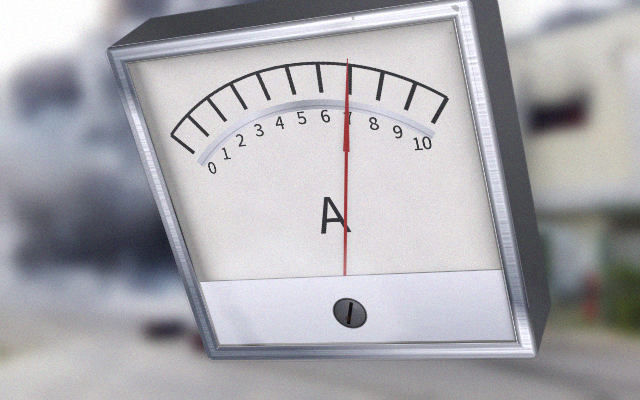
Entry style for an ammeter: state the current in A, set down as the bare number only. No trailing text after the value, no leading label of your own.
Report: 7
